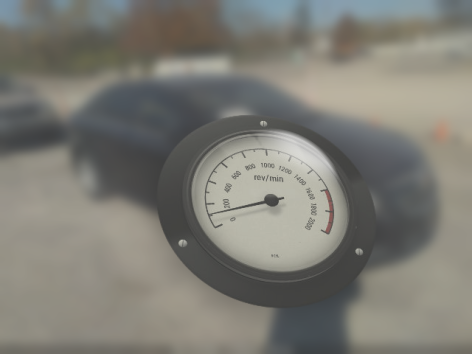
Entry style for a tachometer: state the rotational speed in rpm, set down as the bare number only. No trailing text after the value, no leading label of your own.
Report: 100
